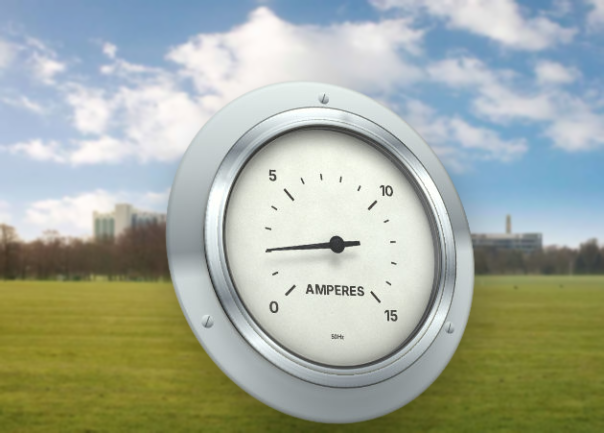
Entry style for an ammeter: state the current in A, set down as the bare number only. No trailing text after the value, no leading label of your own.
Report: 2
